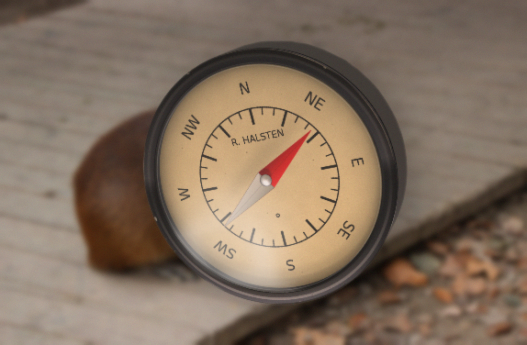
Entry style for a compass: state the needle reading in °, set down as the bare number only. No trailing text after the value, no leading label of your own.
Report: 55
